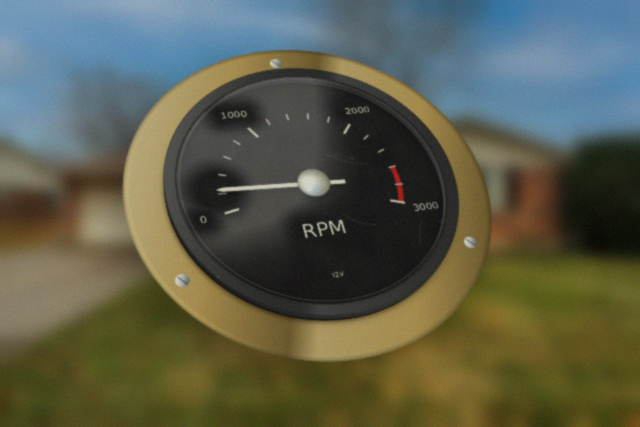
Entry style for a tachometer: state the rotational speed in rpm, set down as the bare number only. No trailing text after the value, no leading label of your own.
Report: 200
